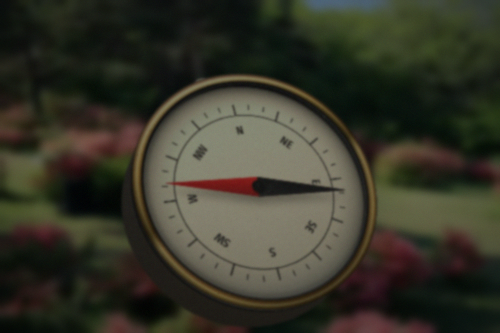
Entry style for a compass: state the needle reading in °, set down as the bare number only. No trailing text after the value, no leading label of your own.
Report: 280
